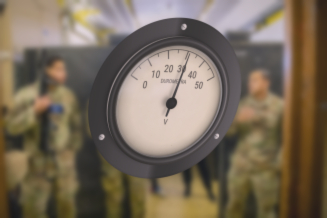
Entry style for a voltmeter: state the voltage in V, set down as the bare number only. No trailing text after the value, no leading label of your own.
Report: 30
